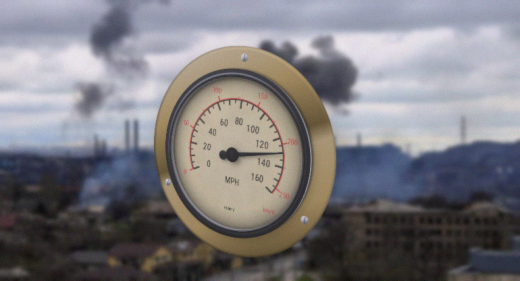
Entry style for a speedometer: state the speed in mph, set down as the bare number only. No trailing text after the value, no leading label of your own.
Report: 130
